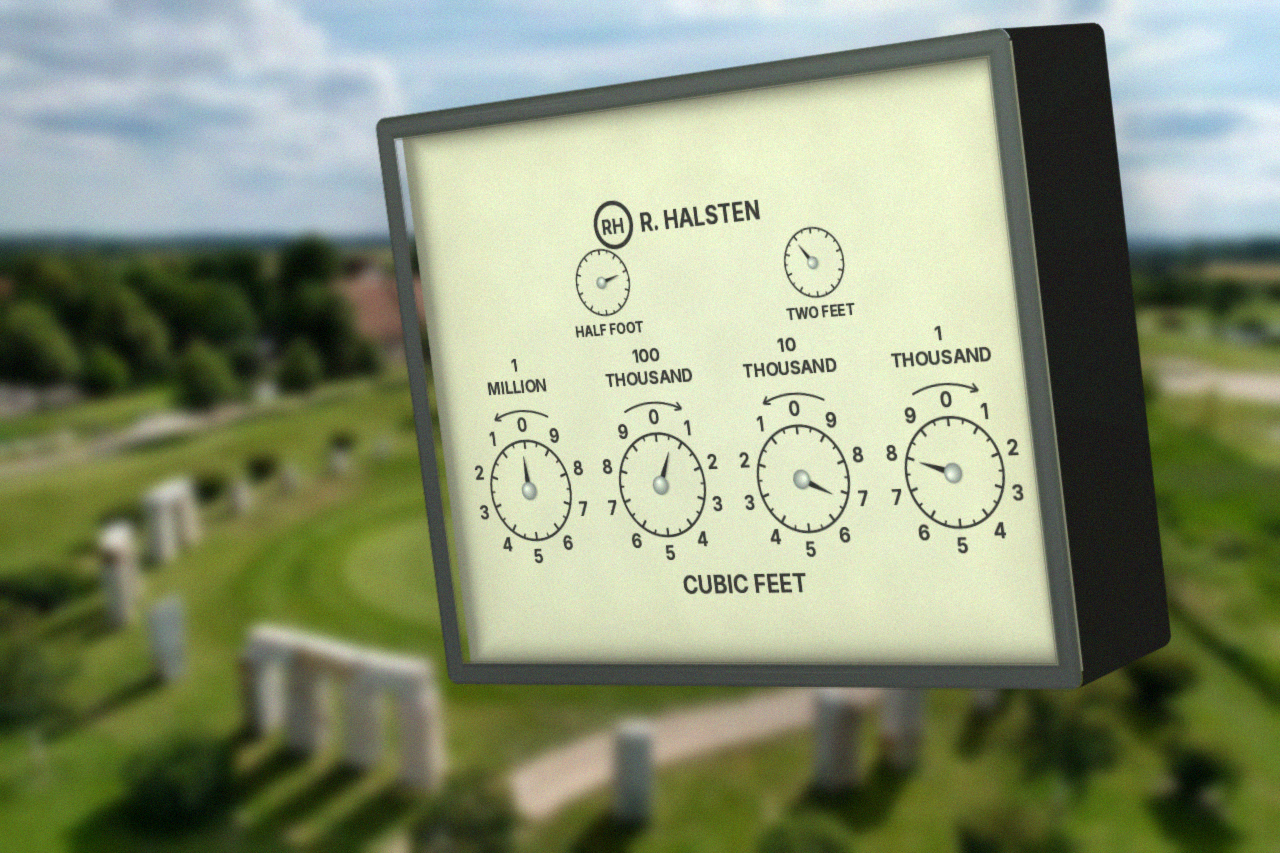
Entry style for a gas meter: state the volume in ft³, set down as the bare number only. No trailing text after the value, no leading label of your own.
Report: 6800
